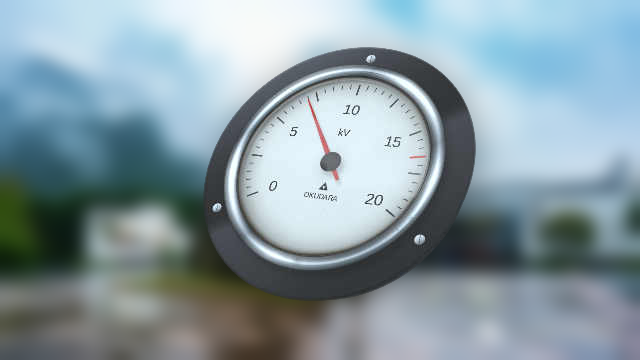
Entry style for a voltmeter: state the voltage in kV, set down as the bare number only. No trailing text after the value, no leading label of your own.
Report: 7
